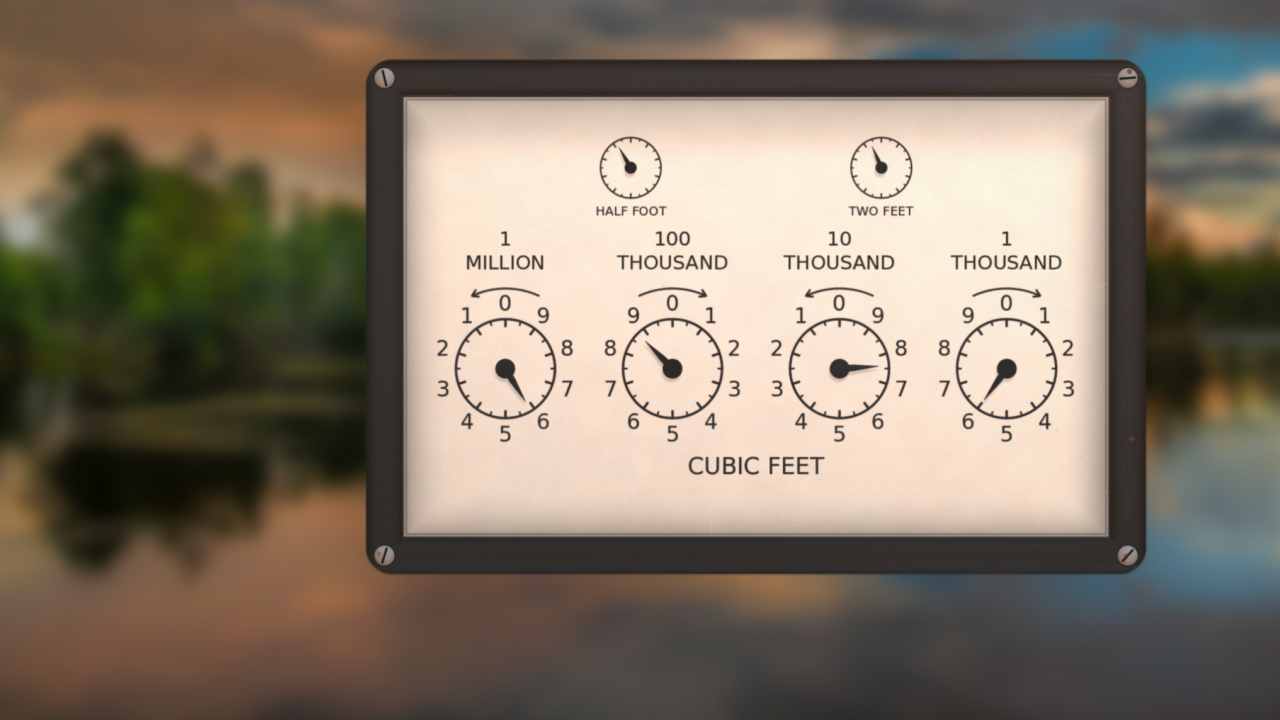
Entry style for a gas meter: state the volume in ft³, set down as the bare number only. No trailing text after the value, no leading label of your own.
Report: 587600
